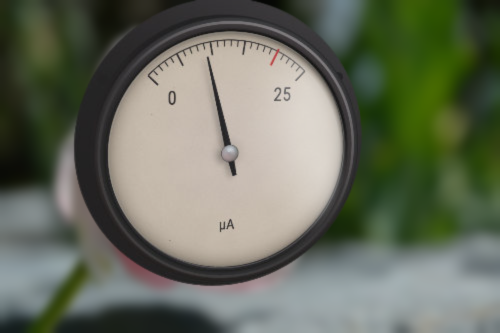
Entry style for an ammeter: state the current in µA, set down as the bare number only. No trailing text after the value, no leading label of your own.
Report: 9
